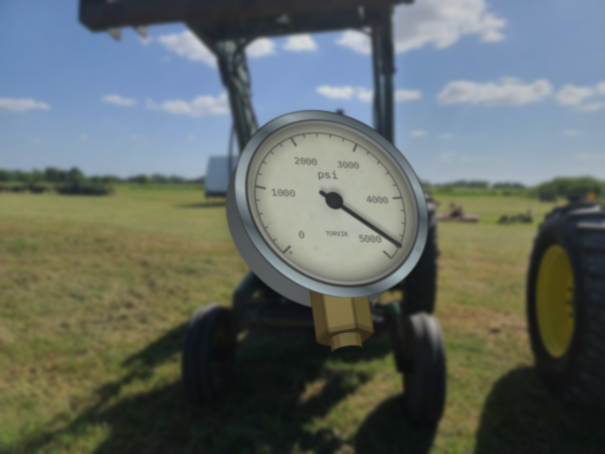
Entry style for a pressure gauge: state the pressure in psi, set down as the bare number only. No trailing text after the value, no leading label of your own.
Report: 4800
